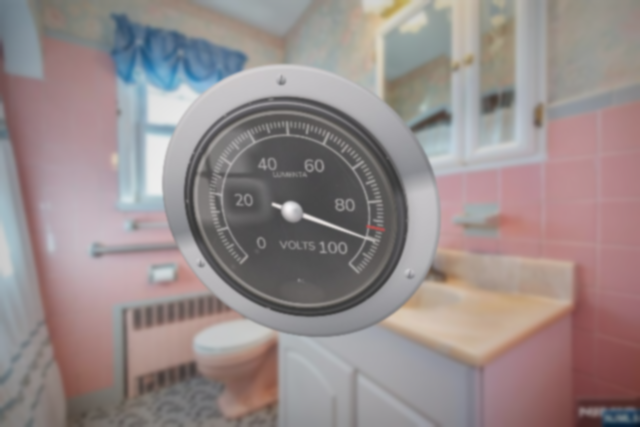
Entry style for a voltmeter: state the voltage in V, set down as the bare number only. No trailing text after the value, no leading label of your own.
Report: 90
